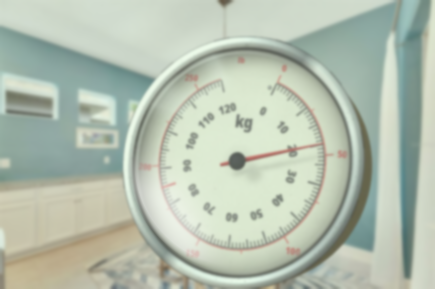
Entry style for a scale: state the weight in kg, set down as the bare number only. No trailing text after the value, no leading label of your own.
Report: 20
